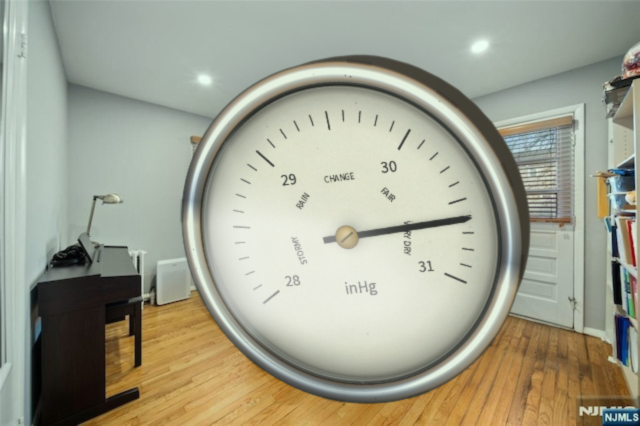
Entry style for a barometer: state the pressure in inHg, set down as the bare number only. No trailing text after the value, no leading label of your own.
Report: 30.6
